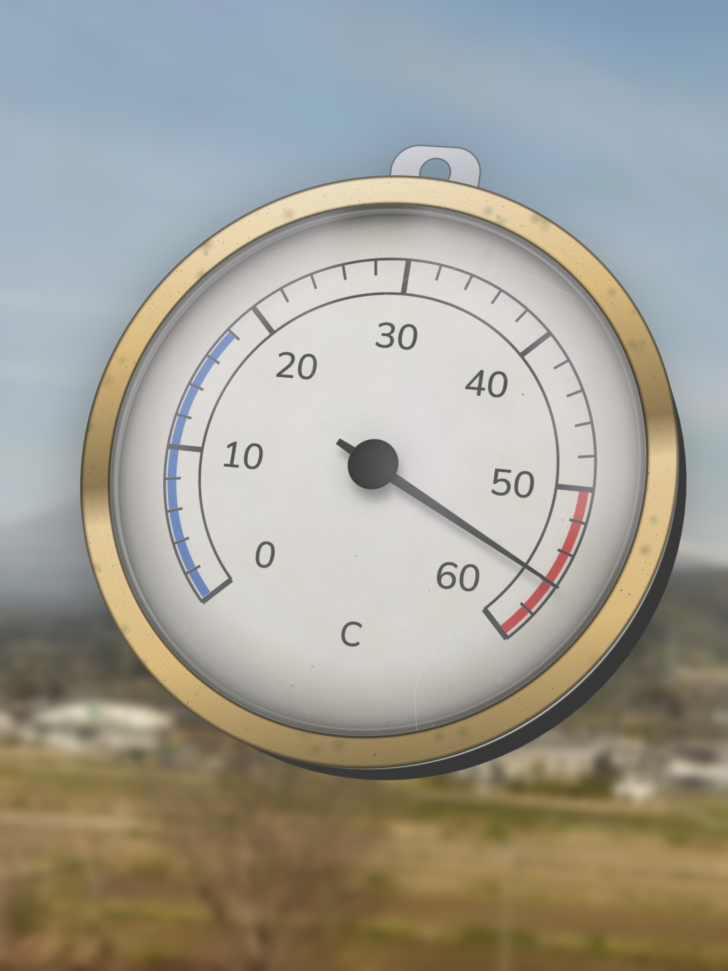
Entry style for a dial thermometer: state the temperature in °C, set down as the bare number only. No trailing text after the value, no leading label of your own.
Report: 56
